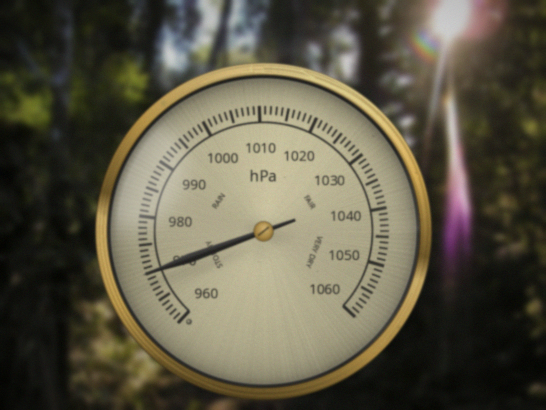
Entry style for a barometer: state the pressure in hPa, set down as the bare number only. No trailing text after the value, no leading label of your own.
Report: 970
